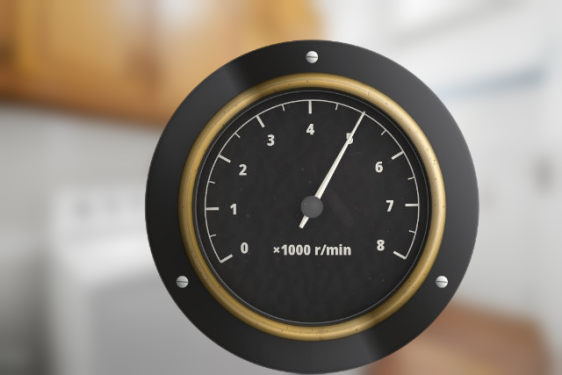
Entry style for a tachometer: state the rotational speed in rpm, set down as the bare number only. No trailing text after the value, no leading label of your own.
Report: 5000
